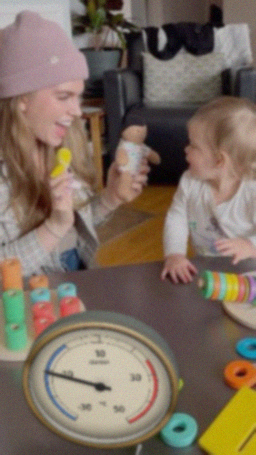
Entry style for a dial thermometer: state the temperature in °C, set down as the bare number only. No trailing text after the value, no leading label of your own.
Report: -10
